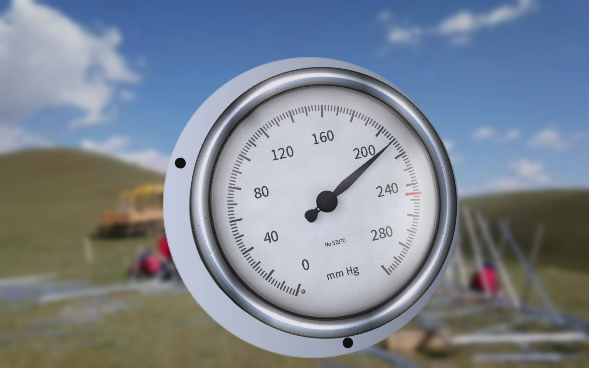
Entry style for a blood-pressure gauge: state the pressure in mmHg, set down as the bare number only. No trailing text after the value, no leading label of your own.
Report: 210
